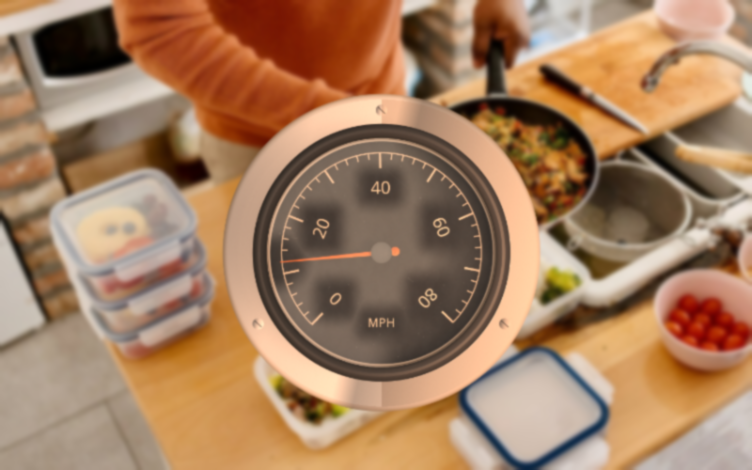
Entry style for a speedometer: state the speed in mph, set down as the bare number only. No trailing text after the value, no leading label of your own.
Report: 12
